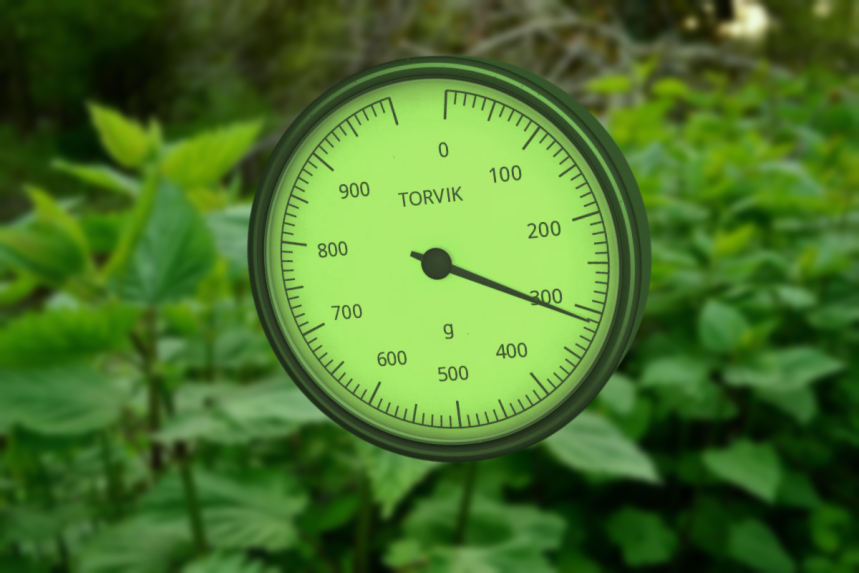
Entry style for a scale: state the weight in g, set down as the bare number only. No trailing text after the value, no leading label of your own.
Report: 310
